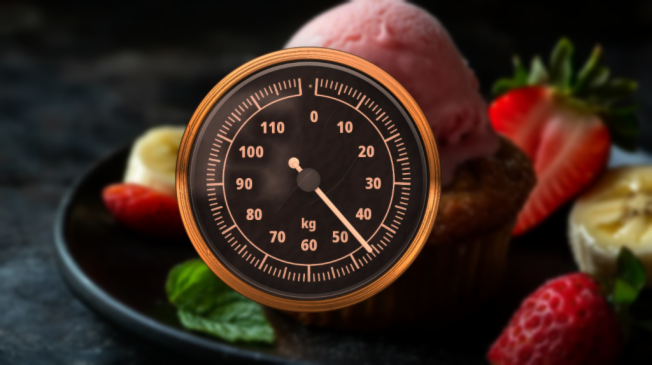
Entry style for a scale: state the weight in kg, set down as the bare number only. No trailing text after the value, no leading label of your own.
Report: 46
